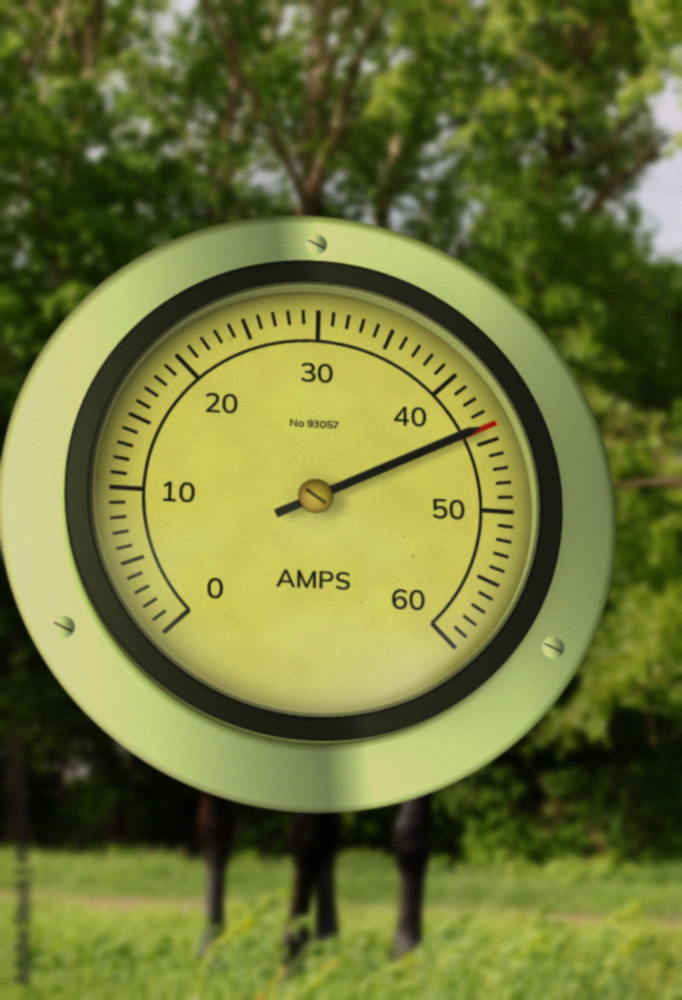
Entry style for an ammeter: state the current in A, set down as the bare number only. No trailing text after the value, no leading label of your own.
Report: 44
